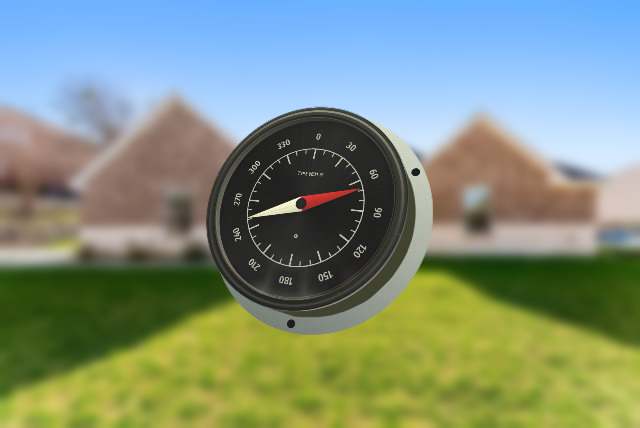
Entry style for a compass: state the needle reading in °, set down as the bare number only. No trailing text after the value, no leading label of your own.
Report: 70
